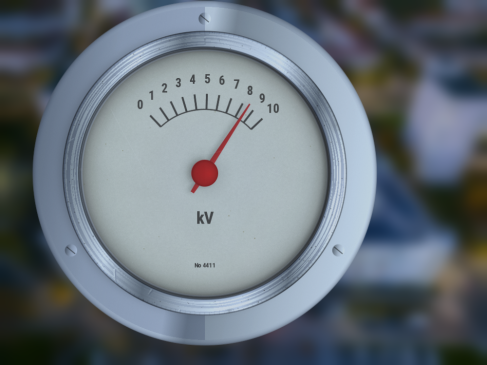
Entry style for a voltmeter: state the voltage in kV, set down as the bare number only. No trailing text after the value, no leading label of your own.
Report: 8.5
